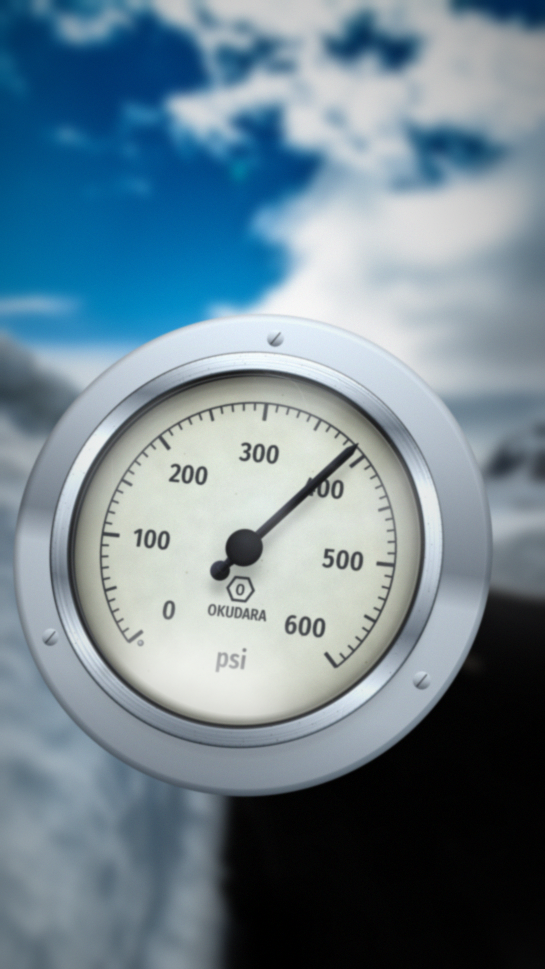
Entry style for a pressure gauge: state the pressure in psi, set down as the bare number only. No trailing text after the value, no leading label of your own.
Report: 390
